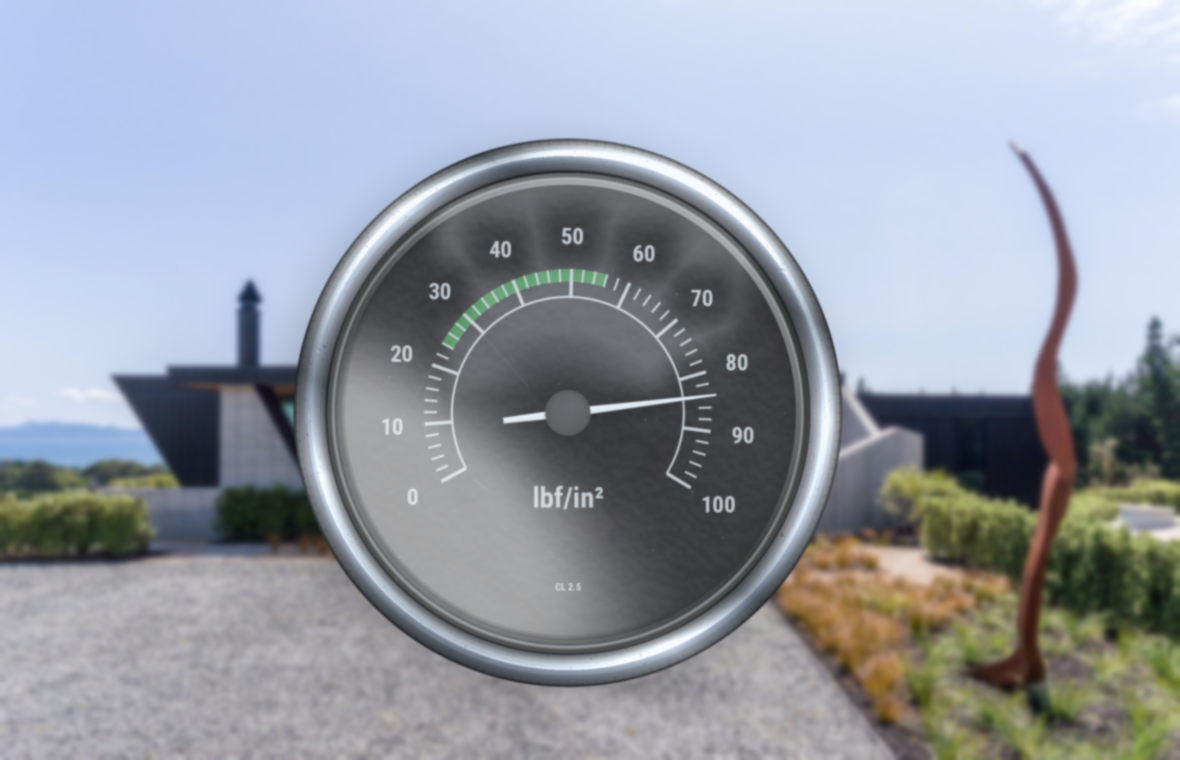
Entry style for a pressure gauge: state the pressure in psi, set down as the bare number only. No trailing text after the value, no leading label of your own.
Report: 84
